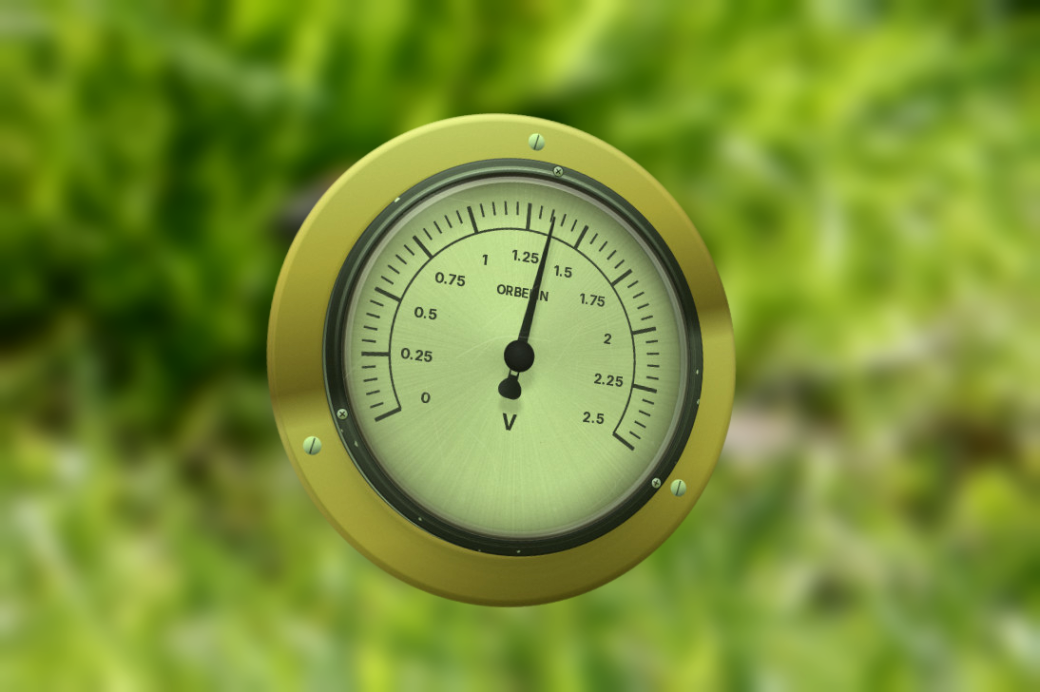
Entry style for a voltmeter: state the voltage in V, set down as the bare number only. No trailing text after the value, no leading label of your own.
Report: 1.35
